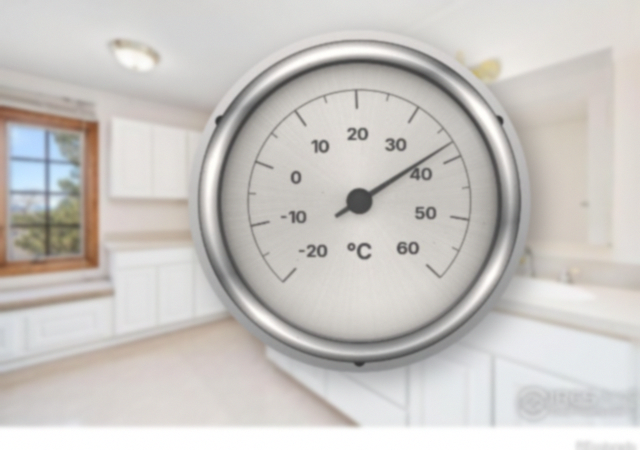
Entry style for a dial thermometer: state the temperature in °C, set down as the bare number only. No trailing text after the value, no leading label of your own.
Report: 37.5
